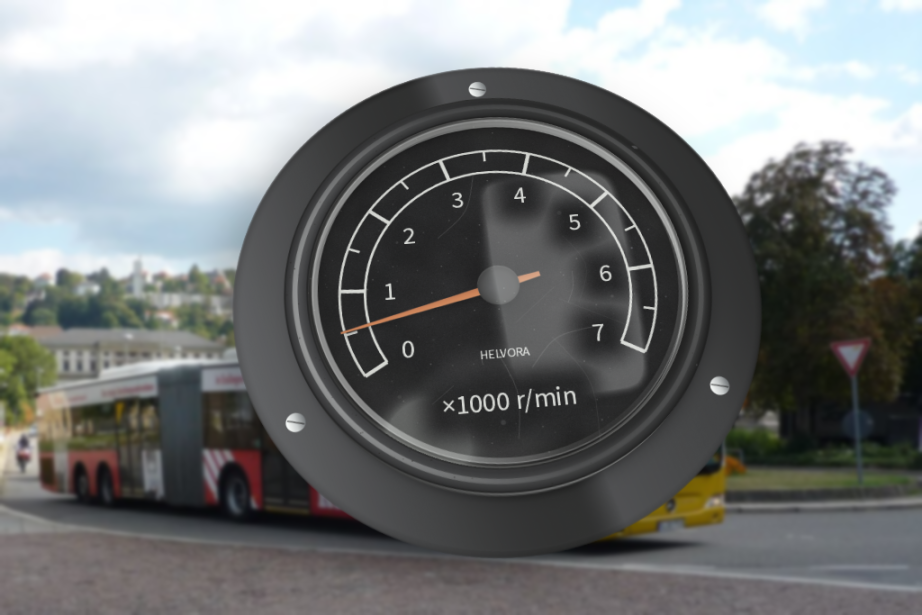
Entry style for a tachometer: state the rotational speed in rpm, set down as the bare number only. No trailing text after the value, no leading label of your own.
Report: 500
